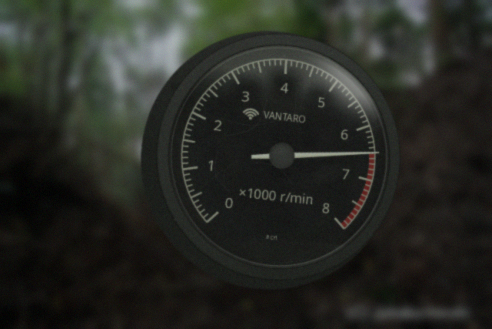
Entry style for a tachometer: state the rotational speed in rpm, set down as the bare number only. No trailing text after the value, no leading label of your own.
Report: 6500
